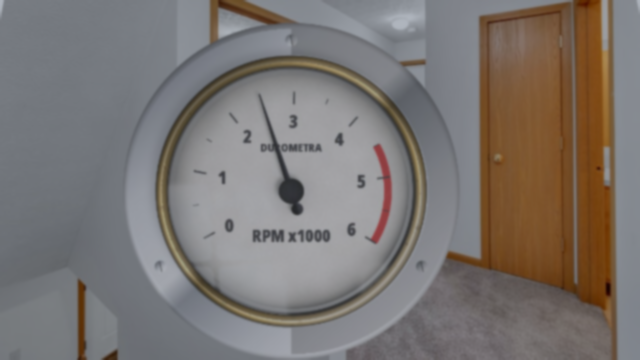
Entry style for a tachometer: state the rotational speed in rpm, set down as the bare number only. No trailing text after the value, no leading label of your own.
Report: 2500
